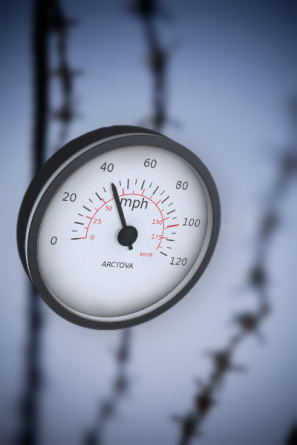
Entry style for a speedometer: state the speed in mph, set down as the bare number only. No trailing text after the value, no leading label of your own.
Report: 40
